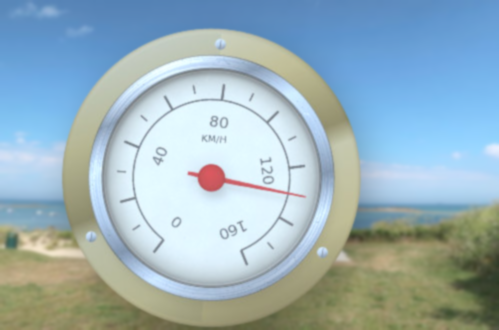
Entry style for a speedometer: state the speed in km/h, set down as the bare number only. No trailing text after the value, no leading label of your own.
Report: 130
